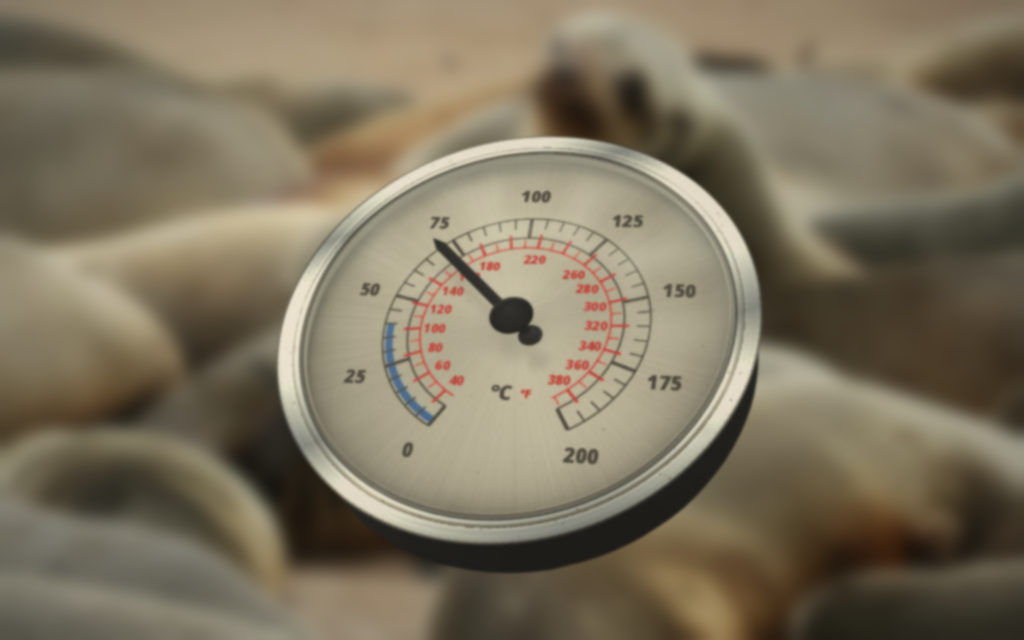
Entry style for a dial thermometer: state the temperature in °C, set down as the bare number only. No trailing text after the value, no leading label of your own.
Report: 70
